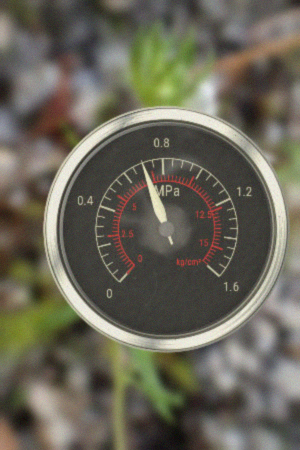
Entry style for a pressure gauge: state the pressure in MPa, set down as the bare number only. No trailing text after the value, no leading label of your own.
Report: 0.7
